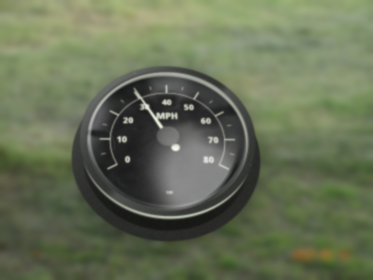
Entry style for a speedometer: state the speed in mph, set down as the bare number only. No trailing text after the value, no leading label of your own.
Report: 30
